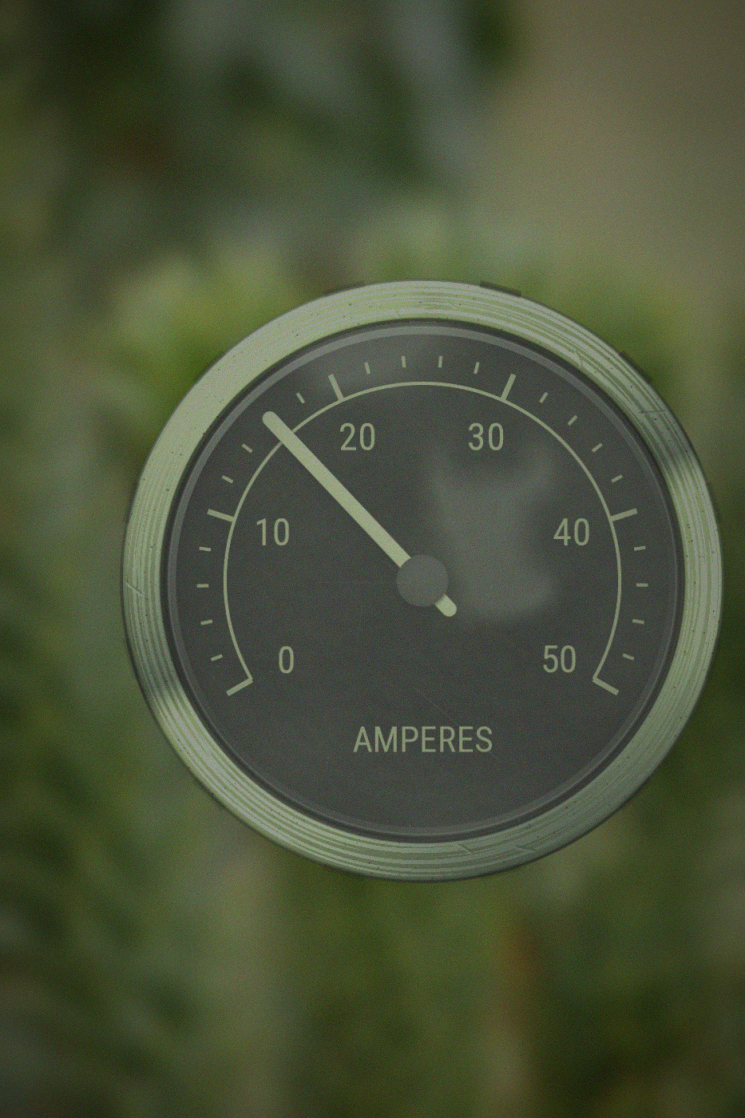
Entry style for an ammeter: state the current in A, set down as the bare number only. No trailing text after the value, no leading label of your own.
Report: 16
